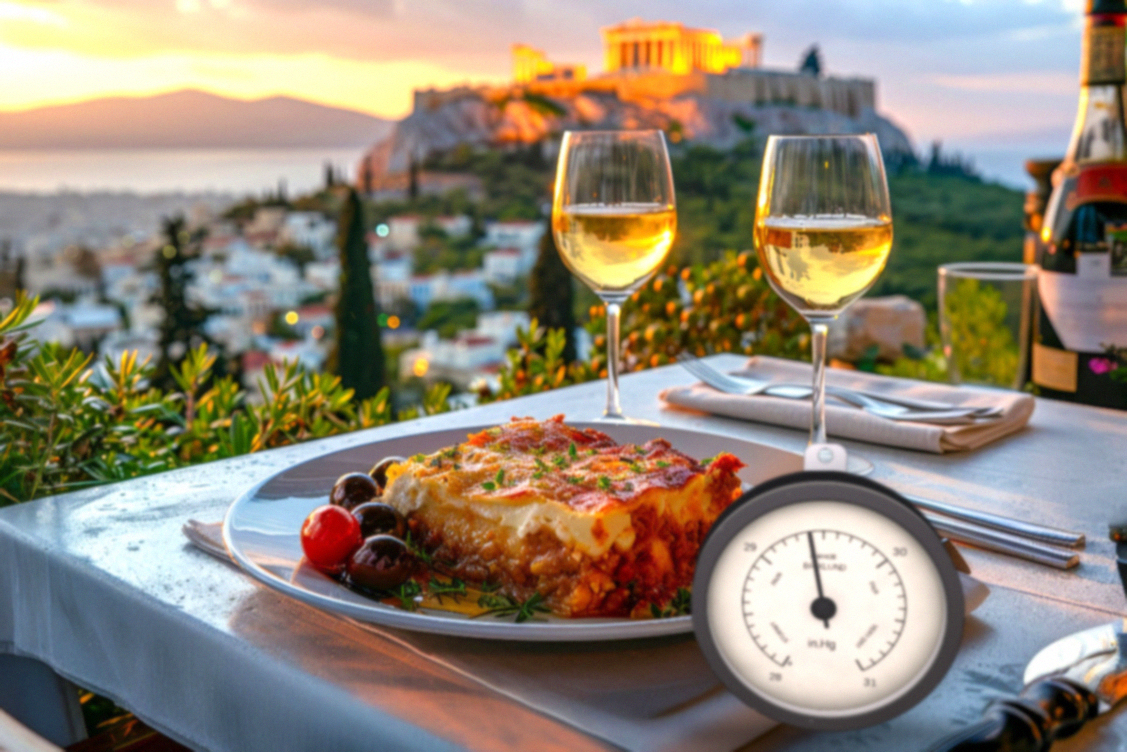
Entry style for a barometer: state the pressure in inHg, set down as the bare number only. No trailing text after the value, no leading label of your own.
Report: 29.4
